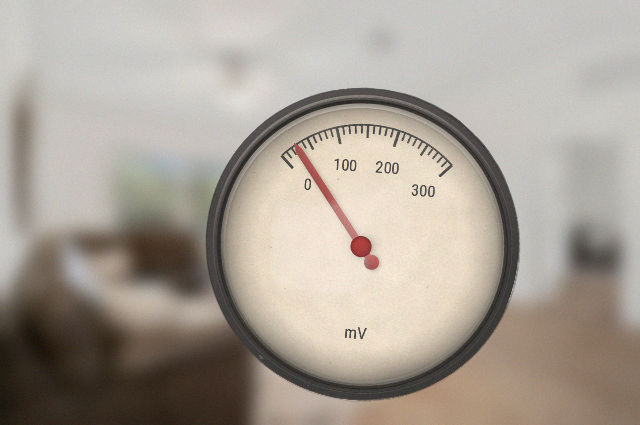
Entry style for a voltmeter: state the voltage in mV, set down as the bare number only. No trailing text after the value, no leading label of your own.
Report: 30
